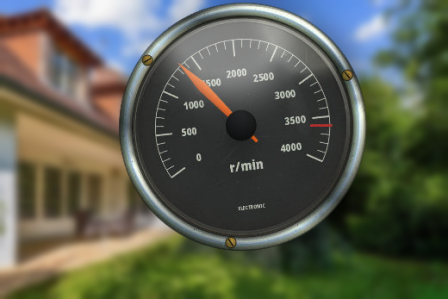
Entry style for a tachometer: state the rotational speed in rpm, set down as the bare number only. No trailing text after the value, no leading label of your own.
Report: 1350
